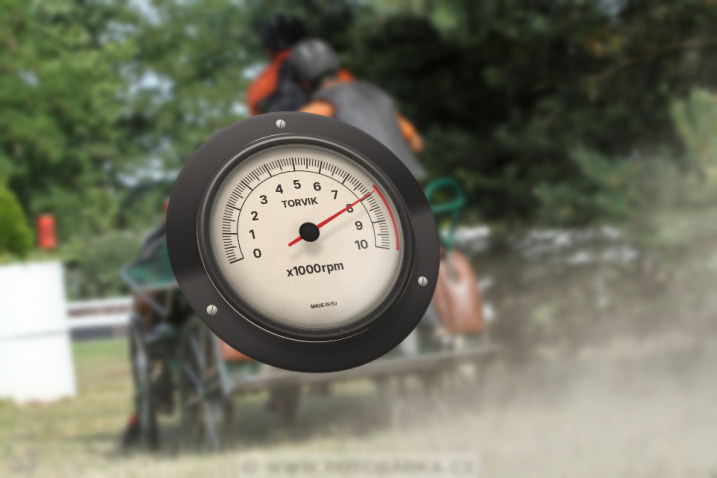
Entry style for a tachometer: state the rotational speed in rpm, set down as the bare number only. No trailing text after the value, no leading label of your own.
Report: 8000
